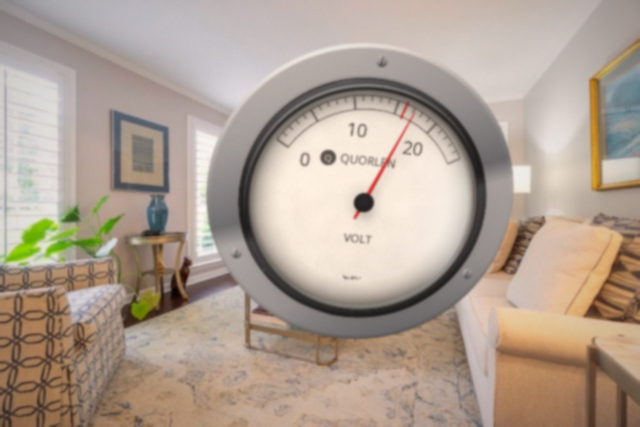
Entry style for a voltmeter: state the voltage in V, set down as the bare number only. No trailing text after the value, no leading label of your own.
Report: 17
